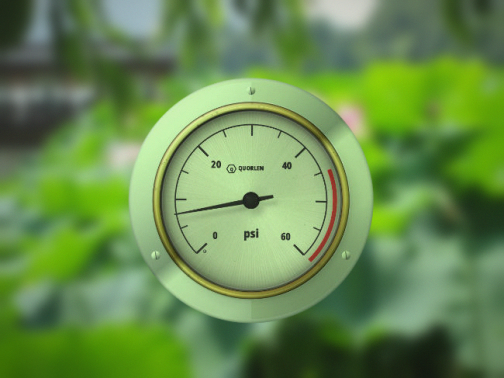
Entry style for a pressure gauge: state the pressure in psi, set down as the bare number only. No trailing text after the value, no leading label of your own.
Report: 7.5
